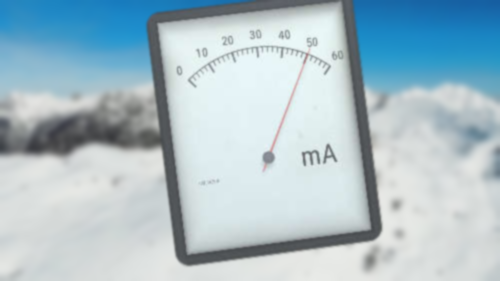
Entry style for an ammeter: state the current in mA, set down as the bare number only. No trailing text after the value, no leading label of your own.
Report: 50
